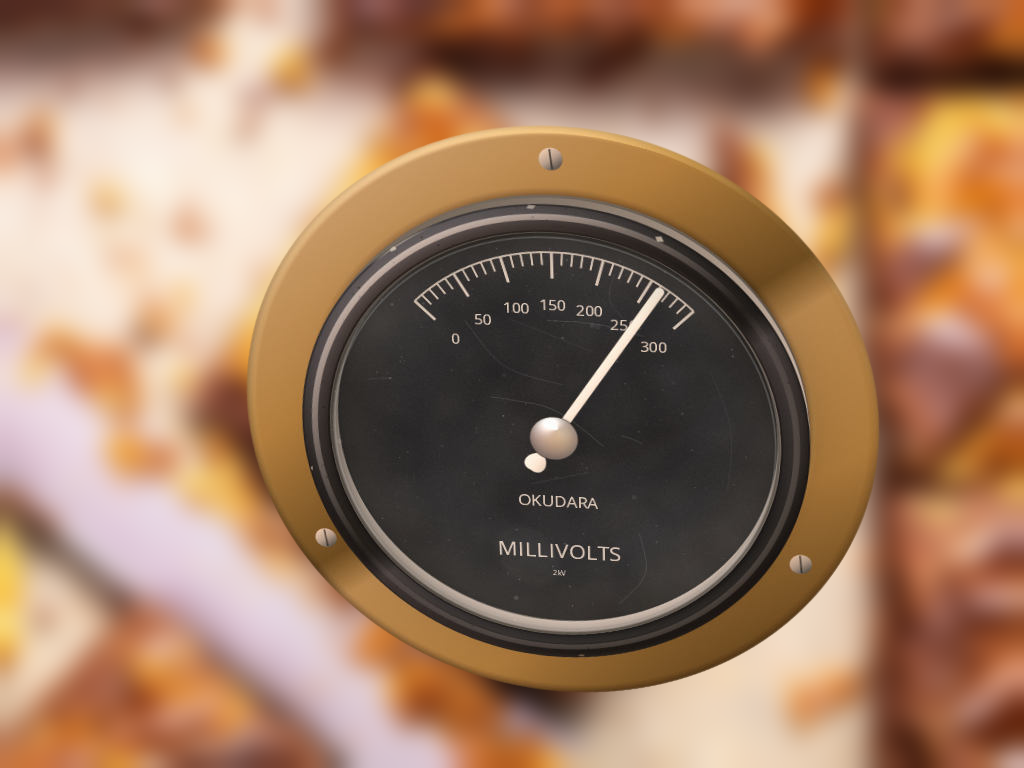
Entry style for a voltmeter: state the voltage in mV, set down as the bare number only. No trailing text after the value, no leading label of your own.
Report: 260
